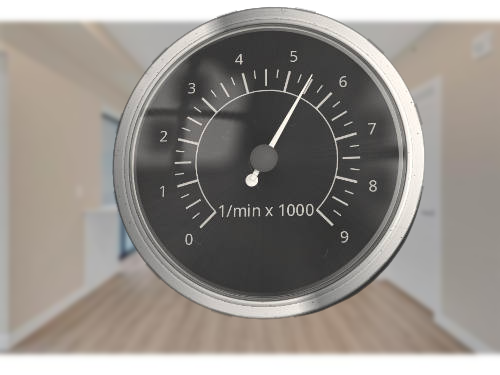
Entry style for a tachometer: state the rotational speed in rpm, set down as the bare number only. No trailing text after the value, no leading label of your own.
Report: 5500
